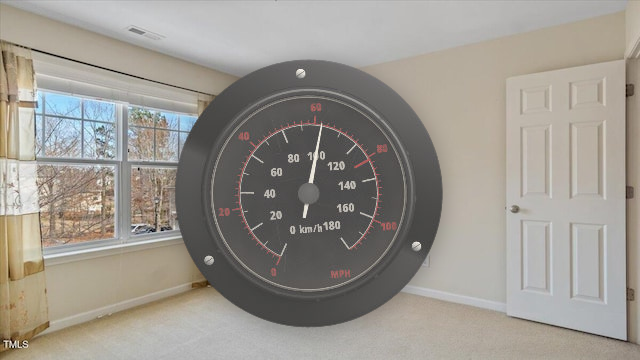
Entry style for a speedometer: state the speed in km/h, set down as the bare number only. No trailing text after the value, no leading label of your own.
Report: 100
